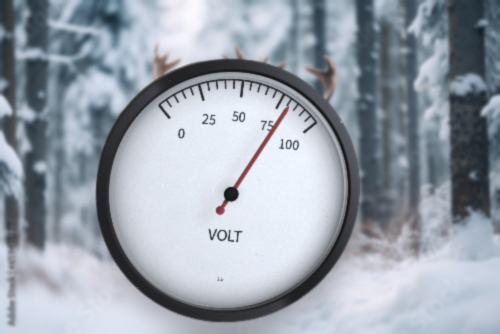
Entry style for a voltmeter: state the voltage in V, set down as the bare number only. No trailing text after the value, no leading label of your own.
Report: 80
